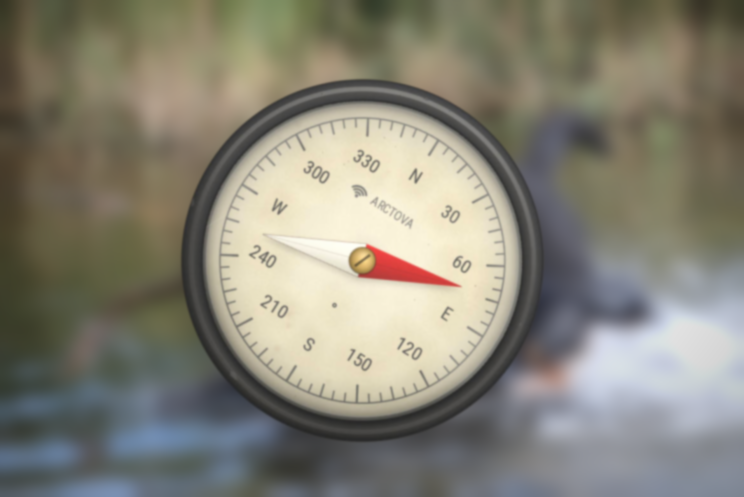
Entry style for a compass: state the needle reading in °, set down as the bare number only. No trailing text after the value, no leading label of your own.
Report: 72.5
